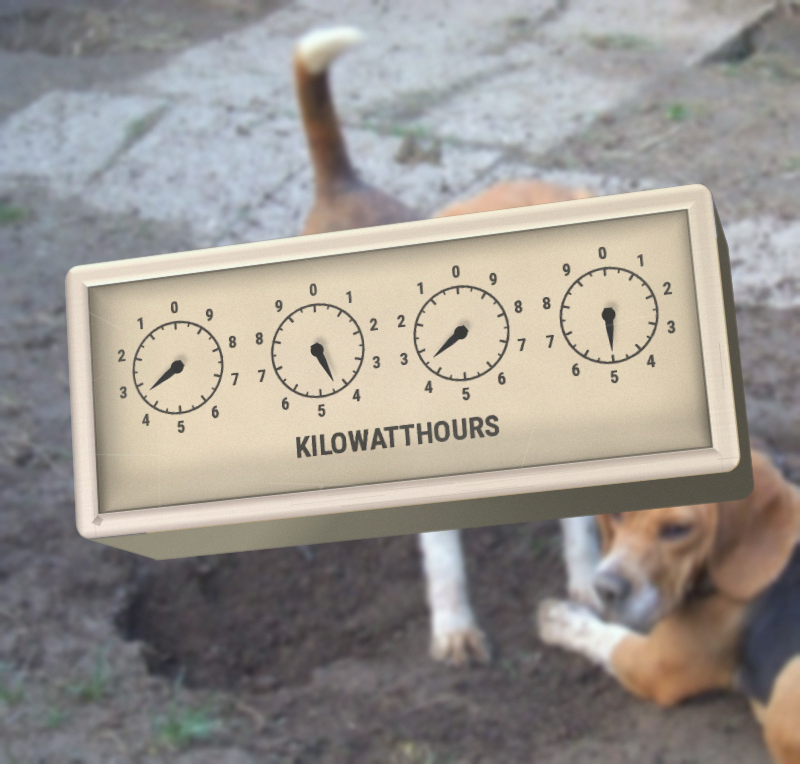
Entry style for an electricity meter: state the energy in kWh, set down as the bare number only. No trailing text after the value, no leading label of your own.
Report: 3435
